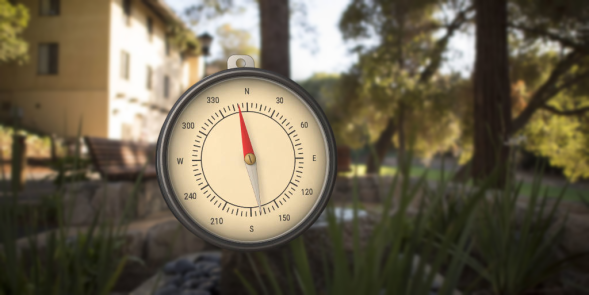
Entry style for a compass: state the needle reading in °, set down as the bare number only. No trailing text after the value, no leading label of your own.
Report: 350
